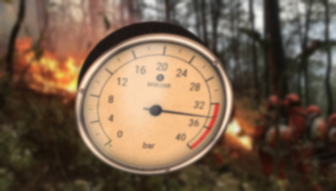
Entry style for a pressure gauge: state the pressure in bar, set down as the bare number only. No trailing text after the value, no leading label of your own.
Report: 34
